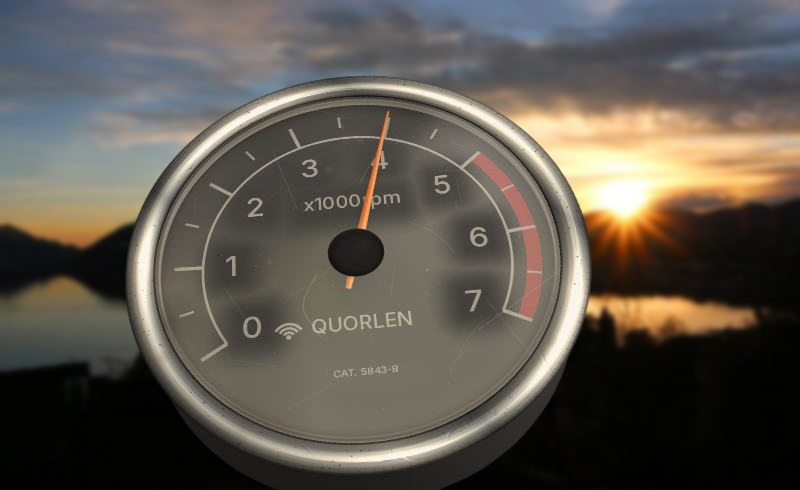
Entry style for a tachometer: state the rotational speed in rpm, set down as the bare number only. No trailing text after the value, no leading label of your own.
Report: 4000
